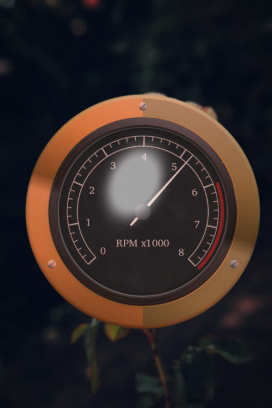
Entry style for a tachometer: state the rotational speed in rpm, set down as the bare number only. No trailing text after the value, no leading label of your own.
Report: 5200
